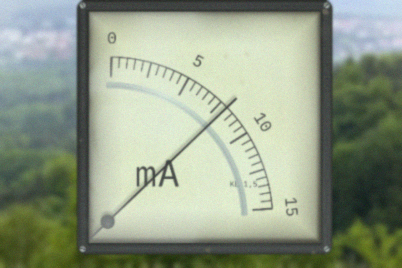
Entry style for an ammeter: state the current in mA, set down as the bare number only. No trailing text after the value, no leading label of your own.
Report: 8
